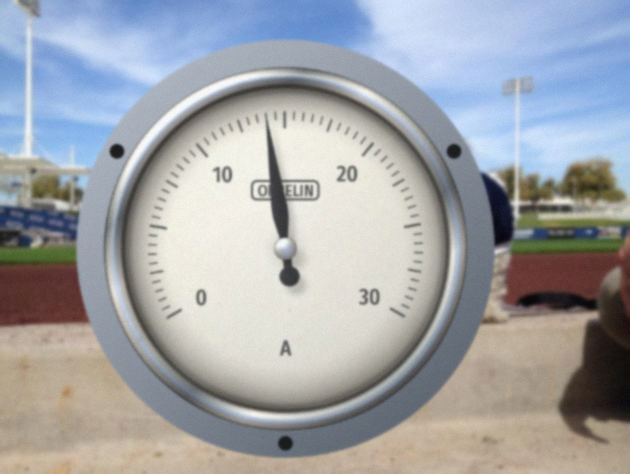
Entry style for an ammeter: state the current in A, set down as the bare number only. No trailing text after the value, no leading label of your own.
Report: 14
